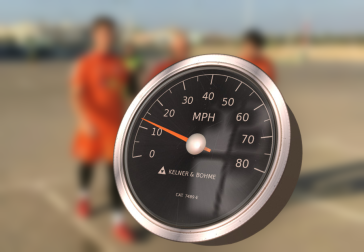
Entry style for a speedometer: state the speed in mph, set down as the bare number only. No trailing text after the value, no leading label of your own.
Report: 12.5
